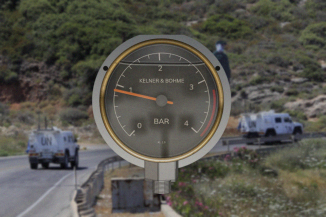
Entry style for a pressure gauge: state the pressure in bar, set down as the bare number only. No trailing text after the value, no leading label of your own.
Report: 0.9
